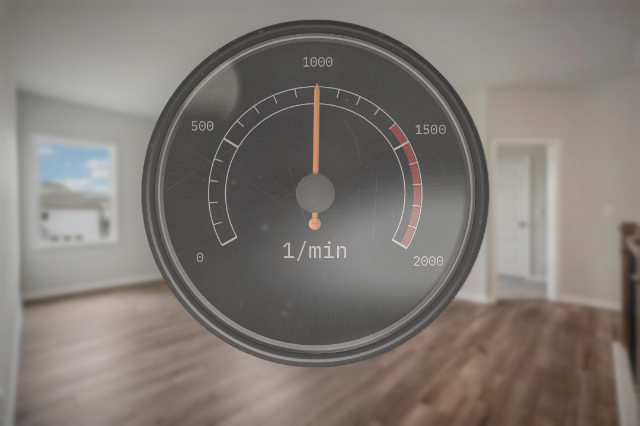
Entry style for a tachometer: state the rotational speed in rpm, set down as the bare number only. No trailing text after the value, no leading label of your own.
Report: 1000
